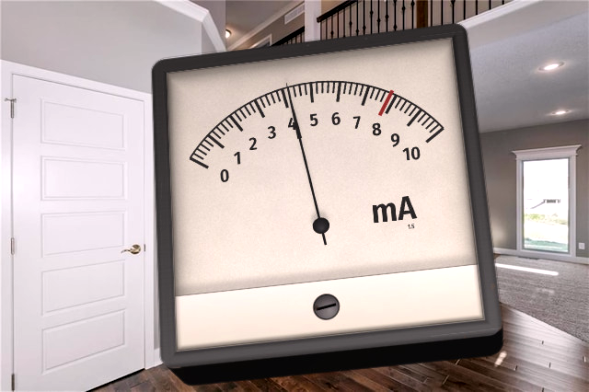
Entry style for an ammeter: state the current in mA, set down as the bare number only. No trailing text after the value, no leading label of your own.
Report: 4.2
